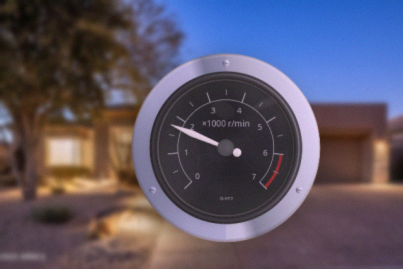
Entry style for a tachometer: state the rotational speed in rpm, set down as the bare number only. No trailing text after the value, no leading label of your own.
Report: 1750
